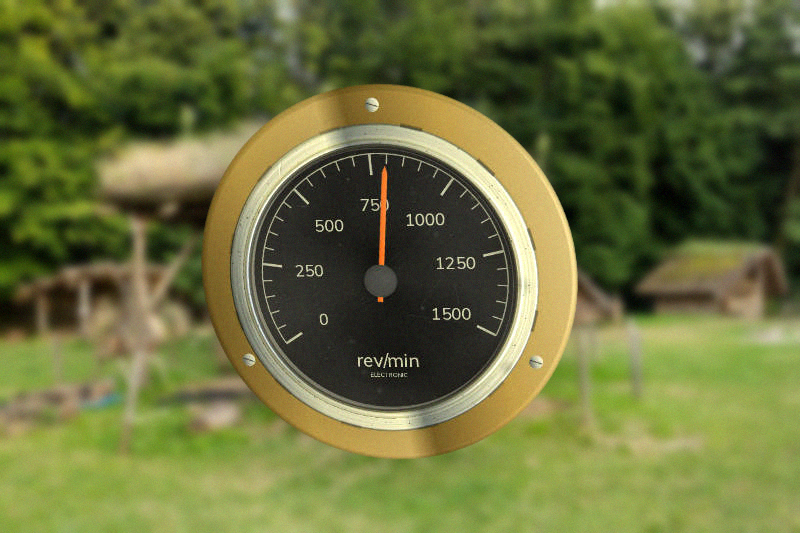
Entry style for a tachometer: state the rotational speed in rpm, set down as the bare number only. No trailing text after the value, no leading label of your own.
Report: 800
